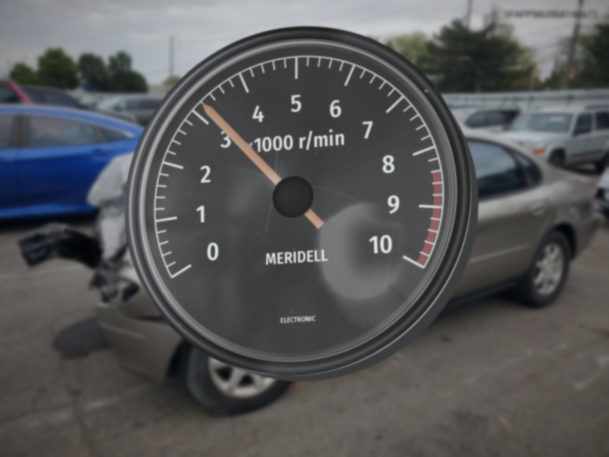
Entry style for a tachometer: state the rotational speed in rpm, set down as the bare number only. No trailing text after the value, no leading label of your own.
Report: 3200
